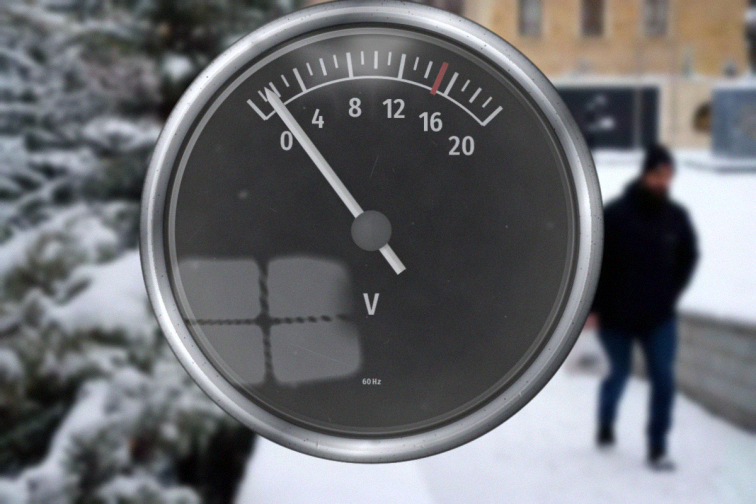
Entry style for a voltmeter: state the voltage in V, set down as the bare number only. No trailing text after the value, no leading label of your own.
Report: 1.5
